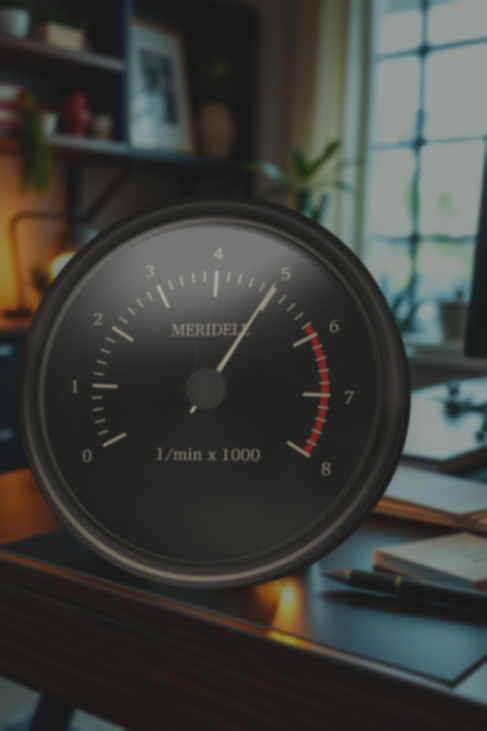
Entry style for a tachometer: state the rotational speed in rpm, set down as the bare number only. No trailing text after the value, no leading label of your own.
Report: 5000
